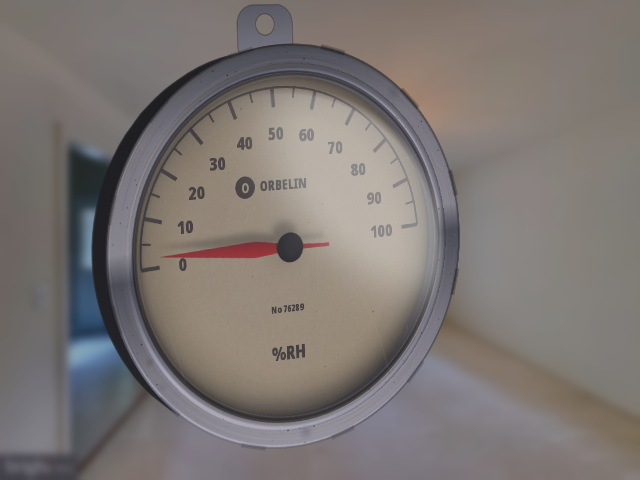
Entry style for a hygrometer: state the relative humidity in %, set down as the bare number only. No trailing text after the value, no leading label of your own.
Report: 2.5
